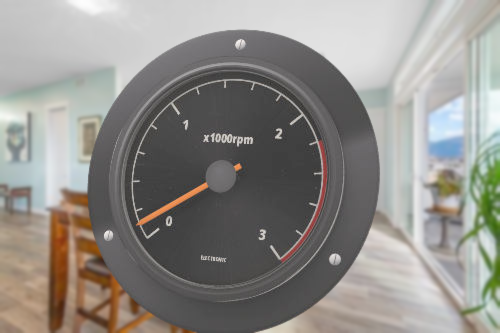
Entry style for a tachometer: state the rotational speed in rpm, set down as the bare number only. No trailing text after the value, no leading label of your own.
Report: 100
